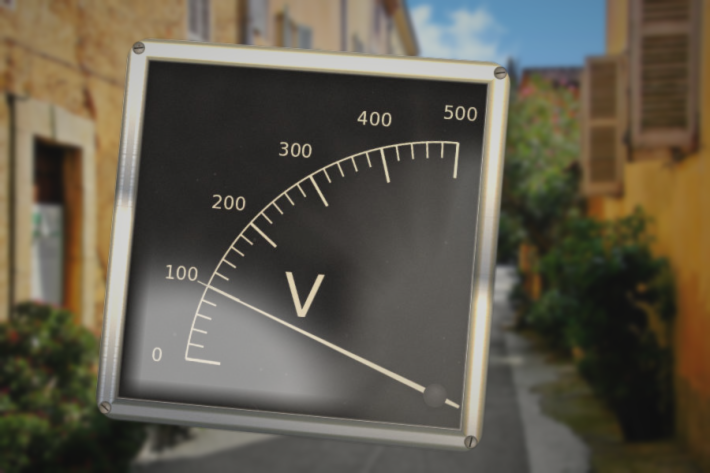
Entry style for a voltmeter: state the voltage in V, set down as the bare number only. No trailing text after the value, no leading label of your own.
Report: 100
